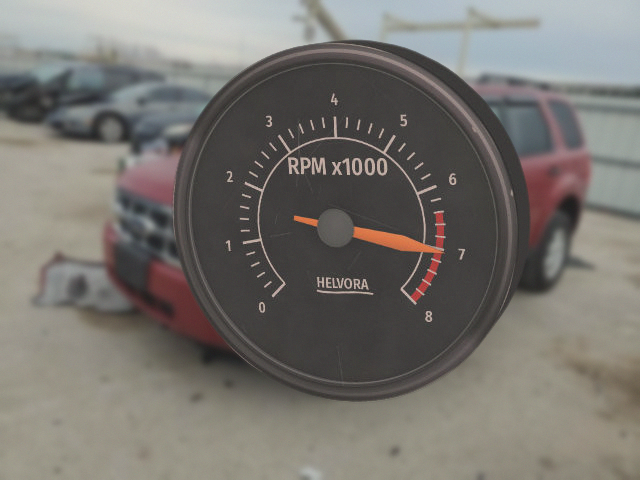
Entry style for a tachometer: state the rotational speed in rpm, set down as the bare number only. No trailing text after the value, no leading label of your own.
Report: 7000
